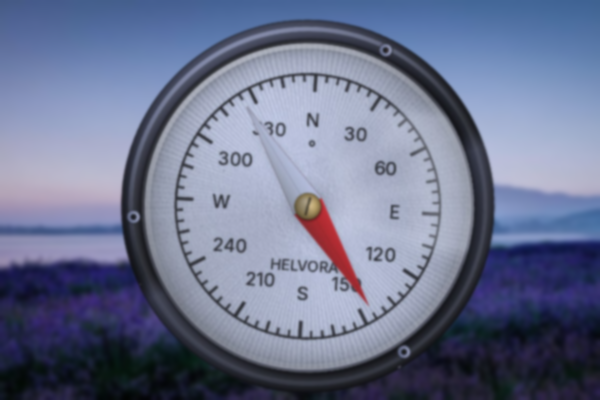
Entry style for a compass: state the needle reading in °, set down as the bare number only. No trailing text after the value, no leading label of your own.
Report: 145
